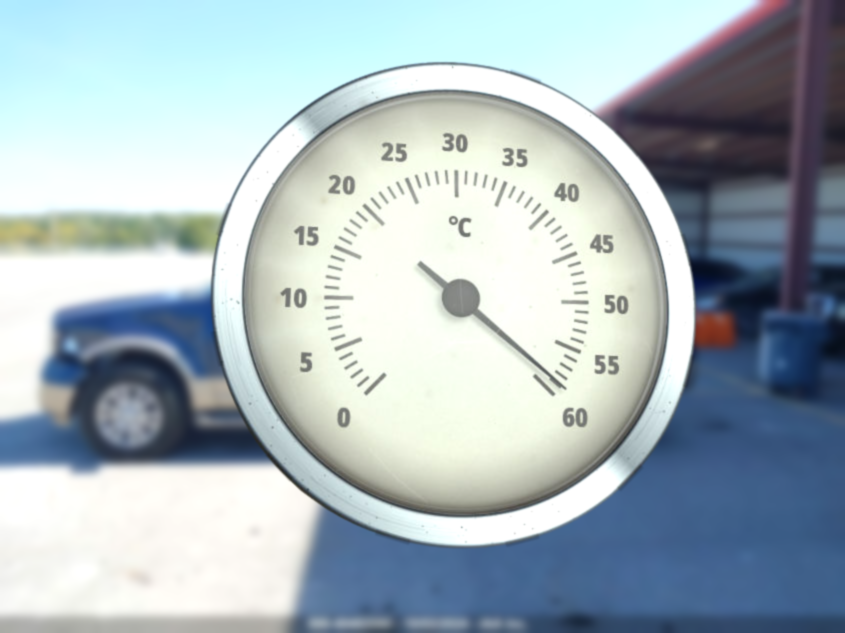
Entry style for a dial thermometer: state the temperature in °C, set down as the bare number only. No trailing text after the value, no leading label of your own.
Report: 59
